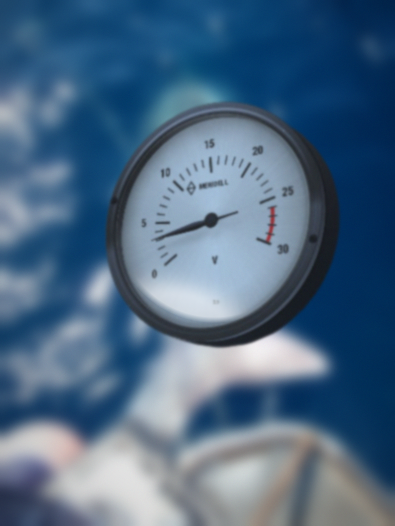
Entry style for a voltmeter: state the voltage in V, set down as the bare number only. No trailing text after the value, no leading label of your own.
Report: 3
